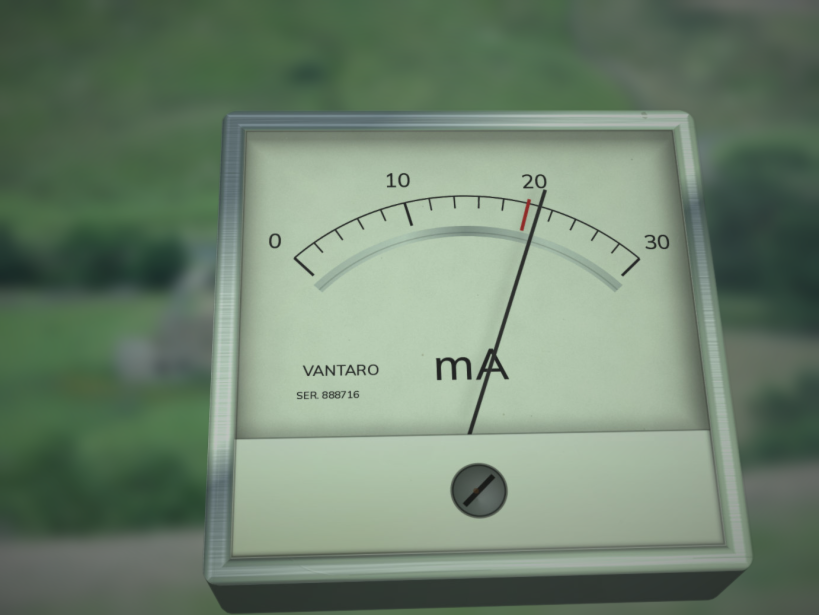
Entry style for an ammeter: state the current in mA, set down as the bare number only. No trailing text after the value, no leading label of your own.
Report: 21
